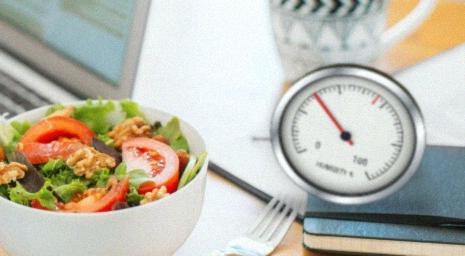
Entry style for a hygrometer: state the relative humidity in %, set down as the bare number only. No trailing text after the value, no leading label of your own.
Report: 30
